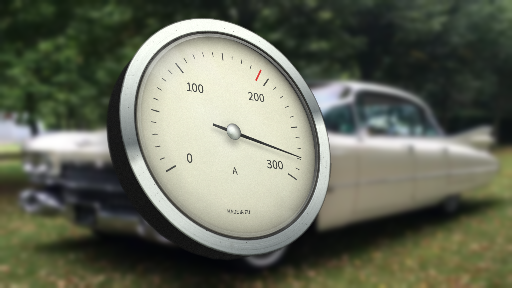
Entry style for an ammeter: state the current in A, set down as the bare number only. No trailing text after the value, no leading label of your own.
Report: 280
